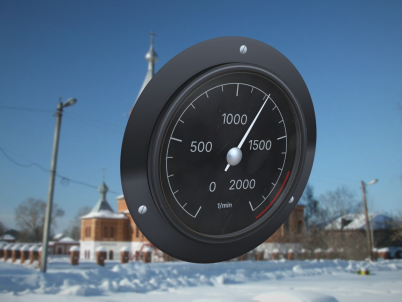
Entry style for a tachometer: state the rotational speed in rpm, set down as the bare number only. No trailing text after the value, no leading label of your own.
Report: 1200
